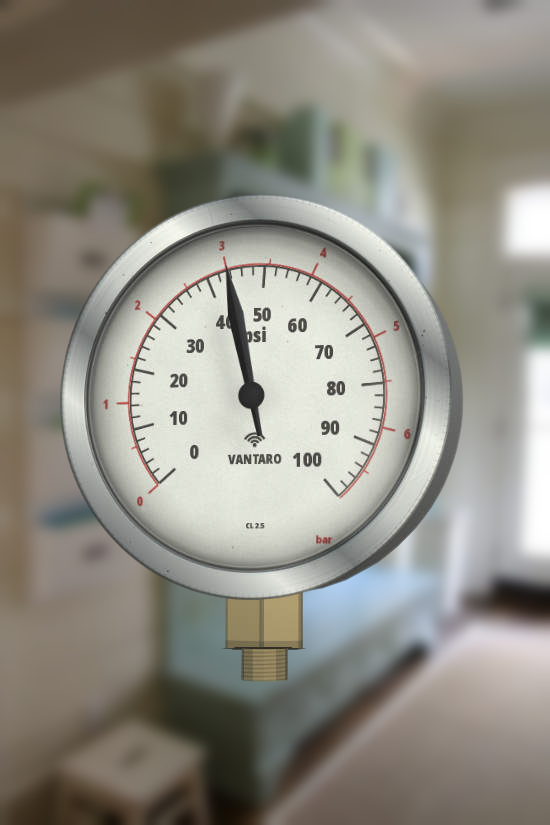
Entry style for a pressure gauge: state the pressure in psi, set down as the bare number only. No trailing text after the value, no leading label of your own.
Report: 44
